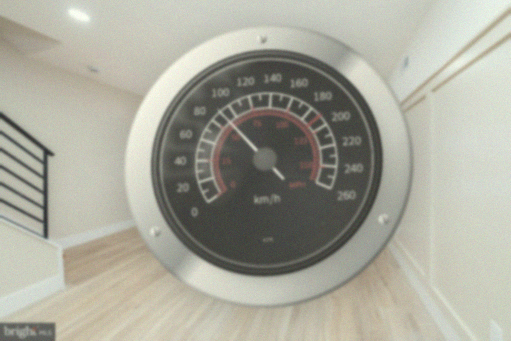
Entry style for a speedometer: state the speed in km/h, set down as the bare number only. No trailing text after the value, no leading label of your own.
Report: 90
